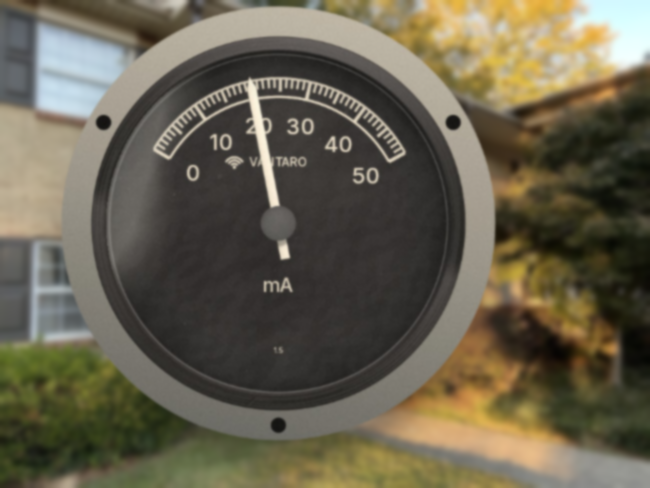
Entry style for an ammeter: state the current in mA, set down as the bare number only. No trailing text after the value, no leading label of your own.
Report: 20
